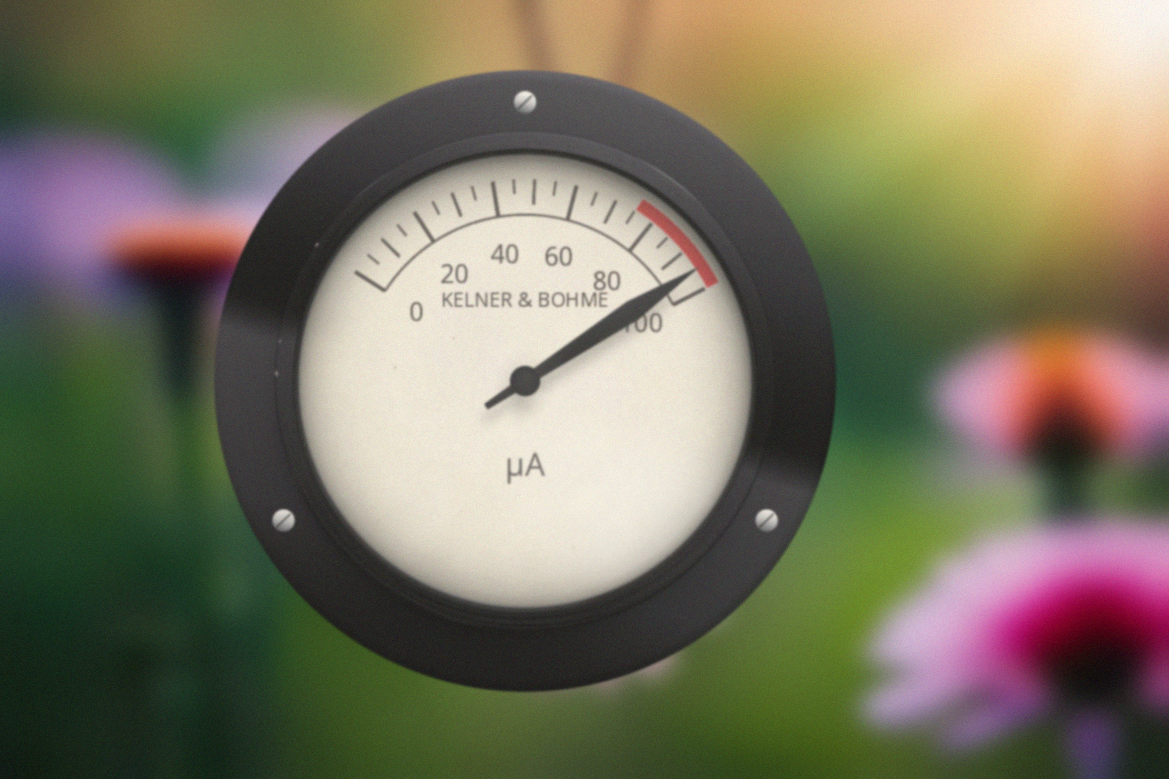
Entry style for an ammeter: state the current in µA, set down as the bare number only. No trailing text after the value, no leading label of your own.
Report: 95
